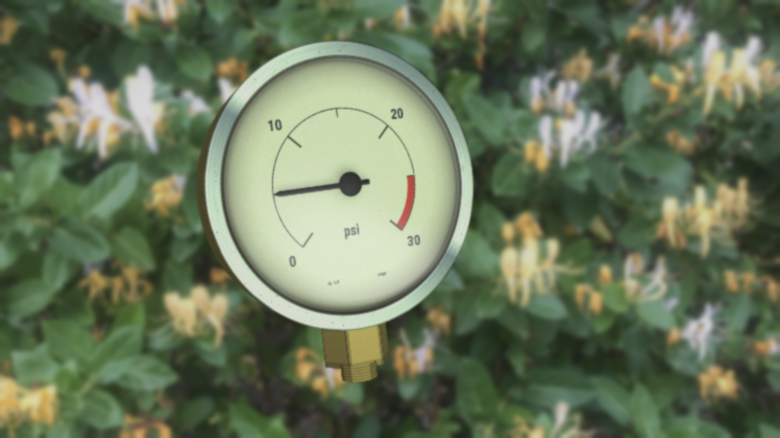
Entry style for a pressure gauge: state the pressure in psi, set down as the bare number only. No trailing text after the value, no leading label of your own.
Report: 5
